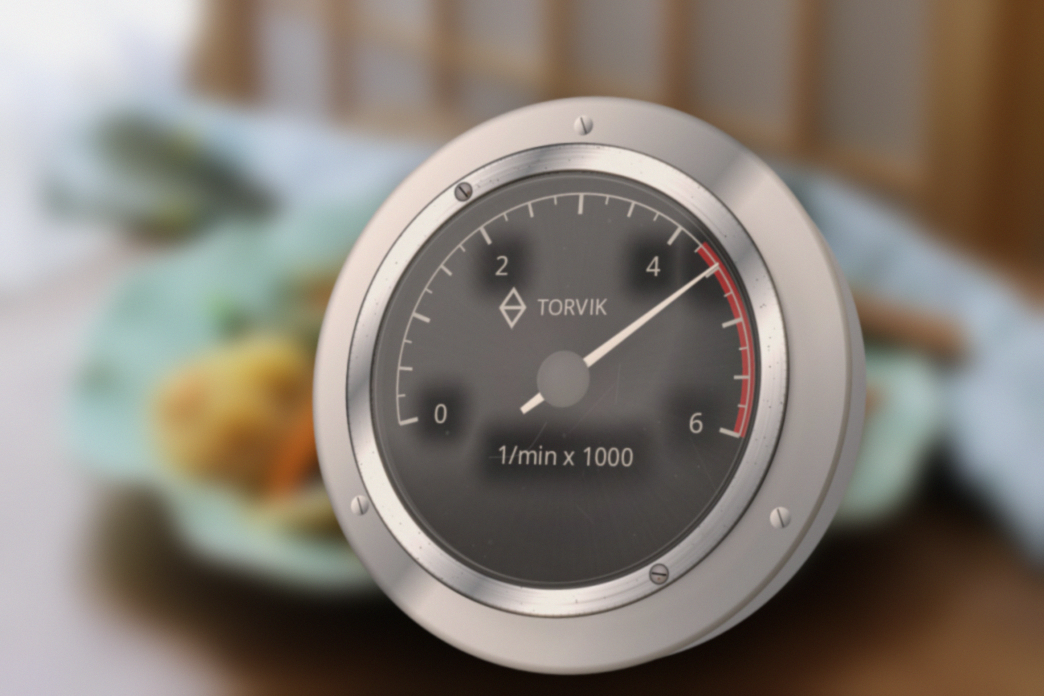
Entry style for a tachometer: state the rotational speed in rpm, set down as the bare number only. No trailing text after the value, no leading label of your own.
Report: 4500
